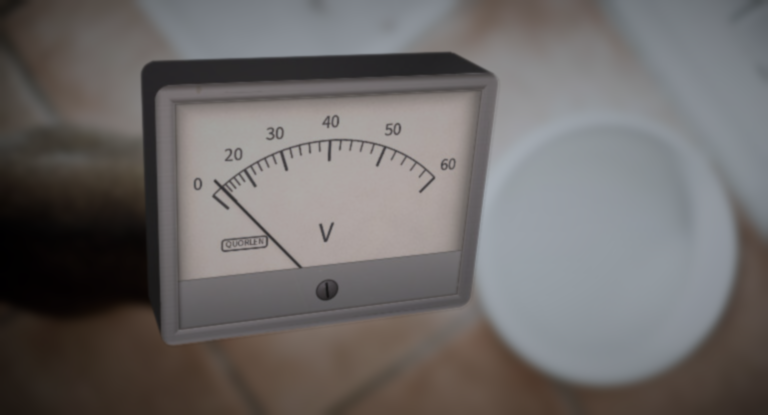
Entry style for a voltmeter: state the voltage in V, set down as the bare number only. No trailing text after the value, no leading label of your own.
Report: 10
